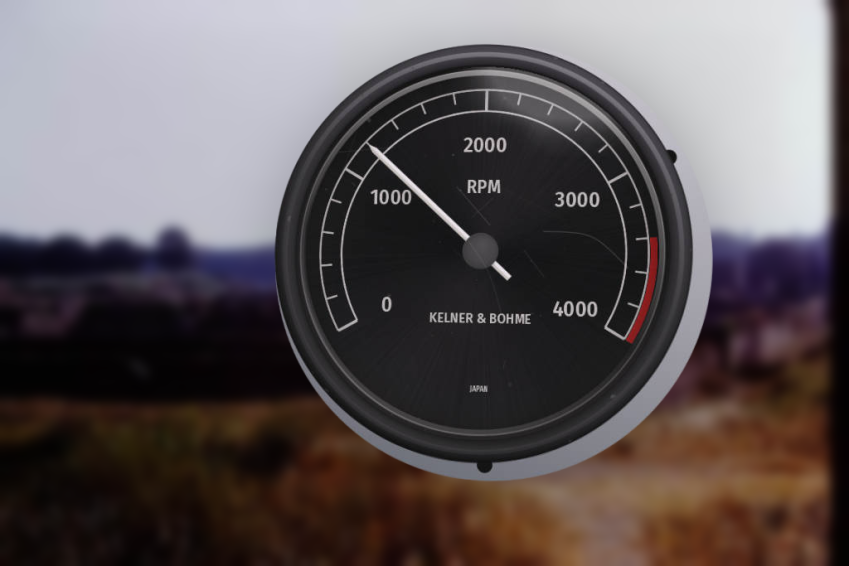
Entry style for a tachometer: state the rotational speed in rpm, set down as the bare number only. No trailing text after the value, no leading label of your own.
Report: 1200
